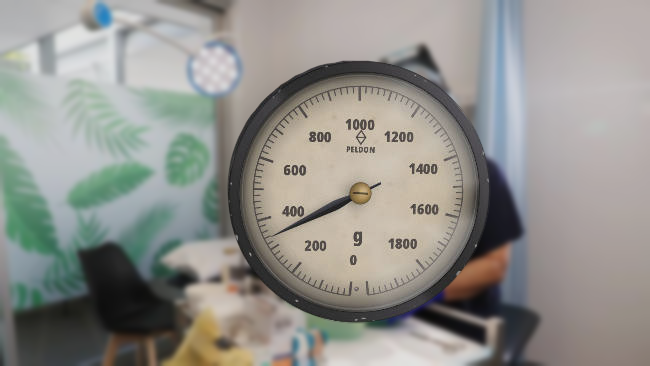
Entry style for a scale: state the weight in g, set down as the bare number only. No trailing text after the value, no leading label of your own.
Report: 340
